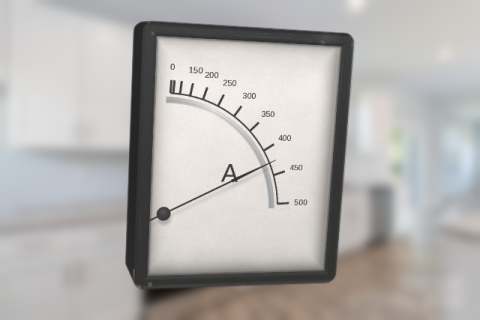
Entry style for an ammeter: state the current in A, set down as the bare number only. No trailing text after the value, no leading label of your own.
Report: 425
